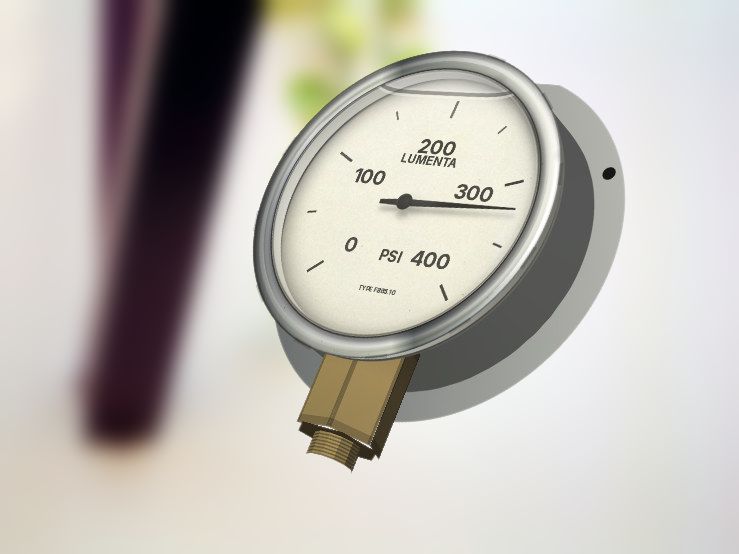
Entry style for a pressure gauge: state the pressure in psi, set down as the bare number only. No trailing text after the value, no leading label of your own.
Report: 325
